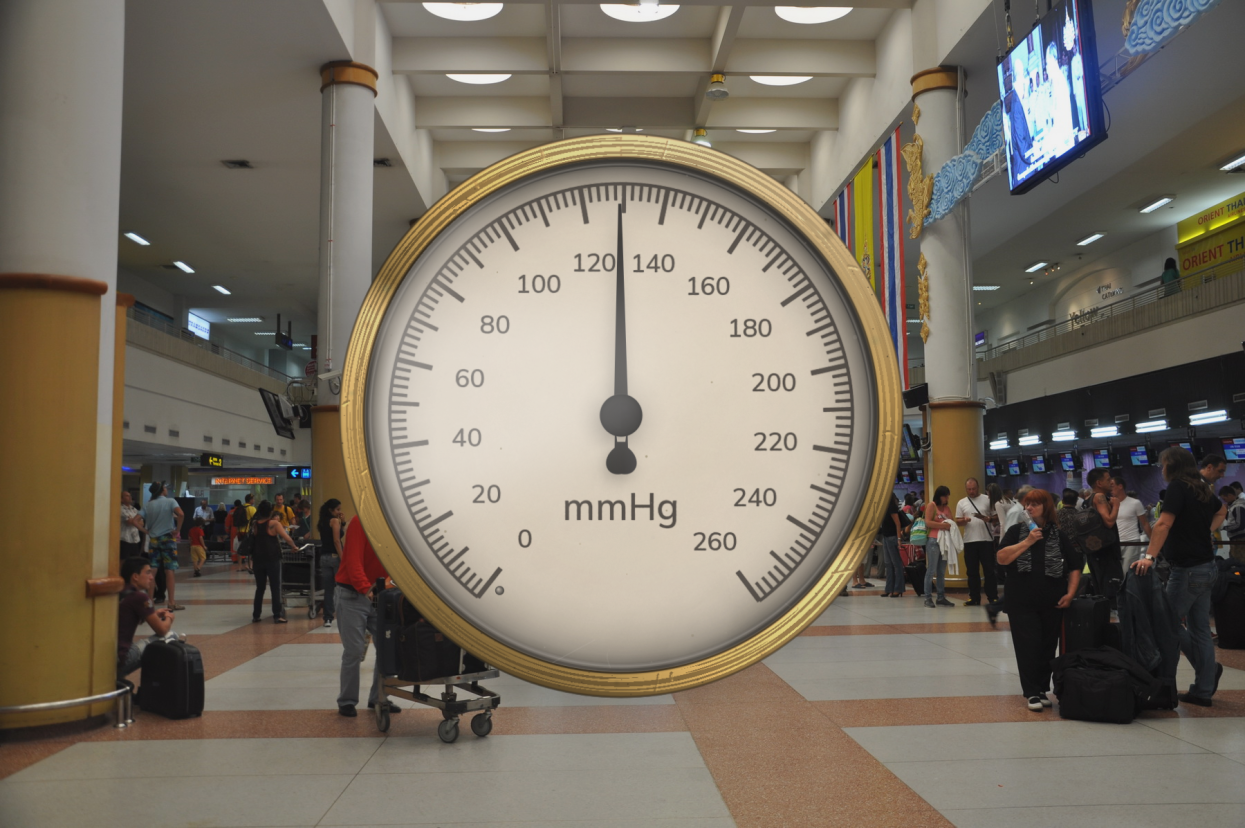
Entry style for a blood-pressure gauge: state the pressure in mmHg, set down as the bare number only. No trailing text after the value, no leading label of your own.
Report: 129
